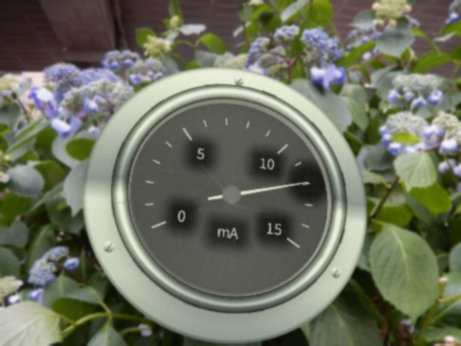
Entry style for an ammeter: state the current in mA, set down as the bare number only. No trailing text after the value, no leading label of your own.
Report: 12
